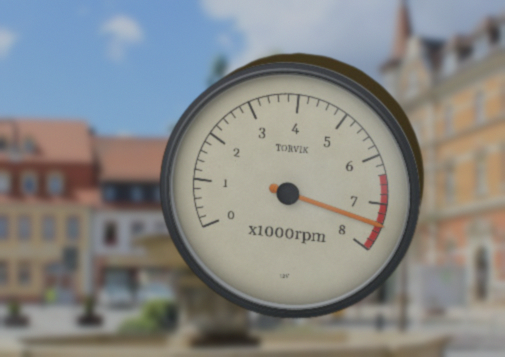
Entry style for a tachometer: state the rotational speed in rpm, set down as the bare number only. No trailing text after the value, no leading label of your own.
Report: 7400
